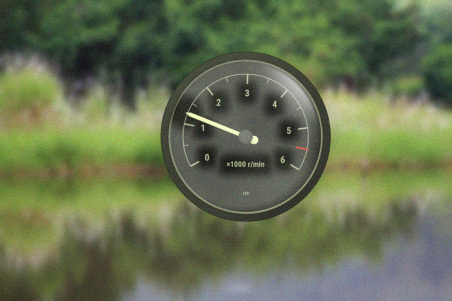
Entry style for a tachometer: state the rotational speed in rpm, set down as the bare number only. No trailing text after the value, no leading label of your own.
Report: 1250
